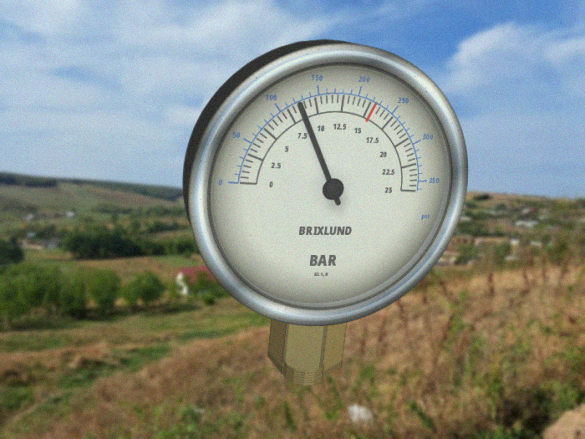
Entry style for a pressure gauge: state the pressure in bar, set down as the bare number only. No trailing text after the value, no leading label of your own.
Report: 8.5
